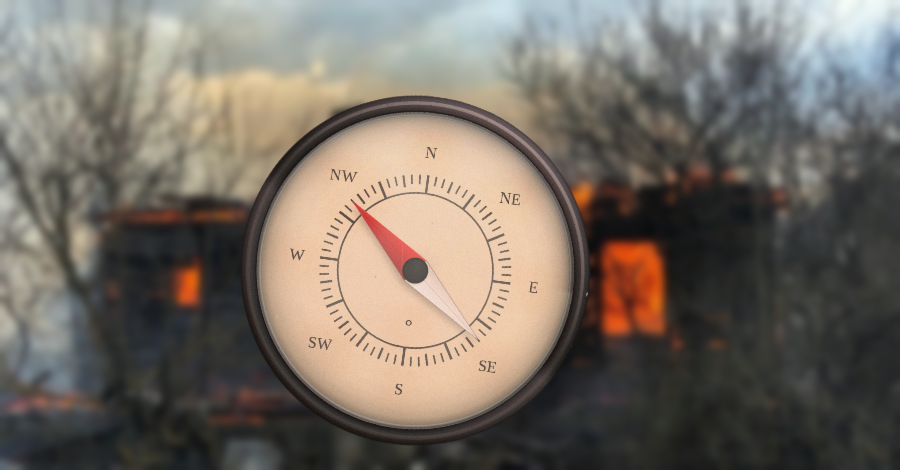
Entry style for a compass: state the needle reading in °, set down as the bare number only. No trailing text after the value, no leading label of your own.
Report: 310
